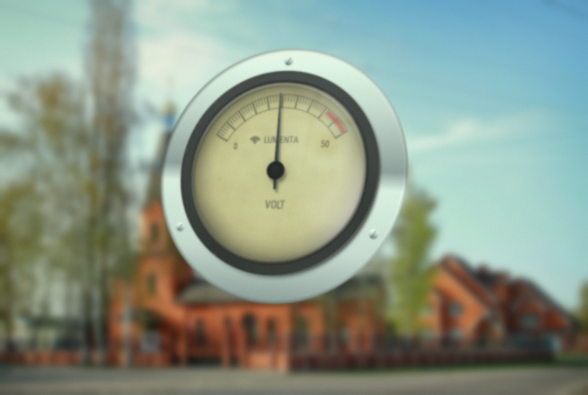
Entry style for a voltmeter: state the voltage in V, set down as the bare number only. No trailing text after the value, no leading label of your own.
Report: 25
